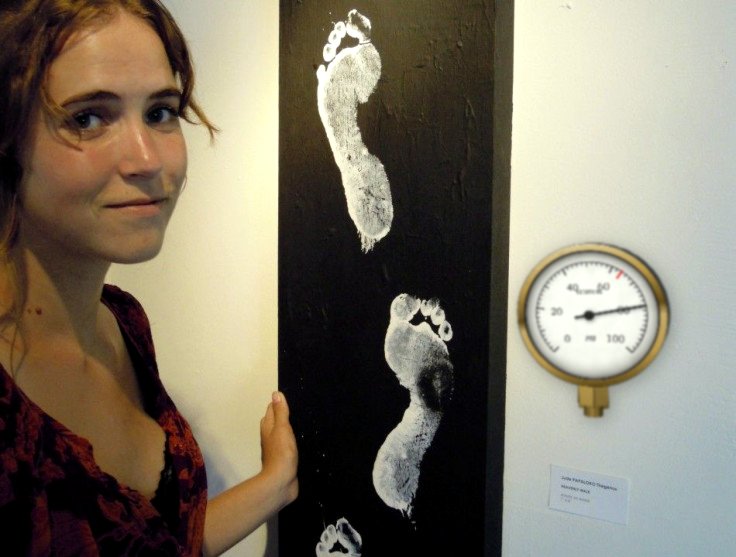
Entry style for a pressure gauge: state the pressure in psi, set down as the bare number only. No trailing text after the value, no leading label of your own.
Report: 80
